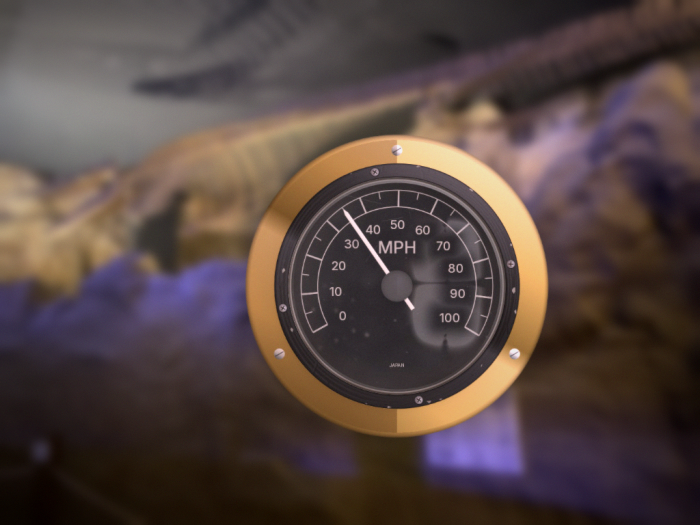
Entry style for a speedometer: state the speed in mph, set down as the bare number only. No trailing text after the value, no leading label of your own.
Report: 35
